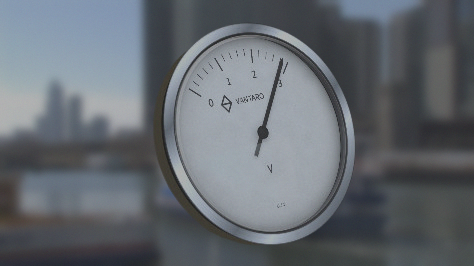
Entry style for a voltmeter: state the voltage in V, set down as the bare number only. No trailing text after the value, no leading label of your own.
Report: 2.8
